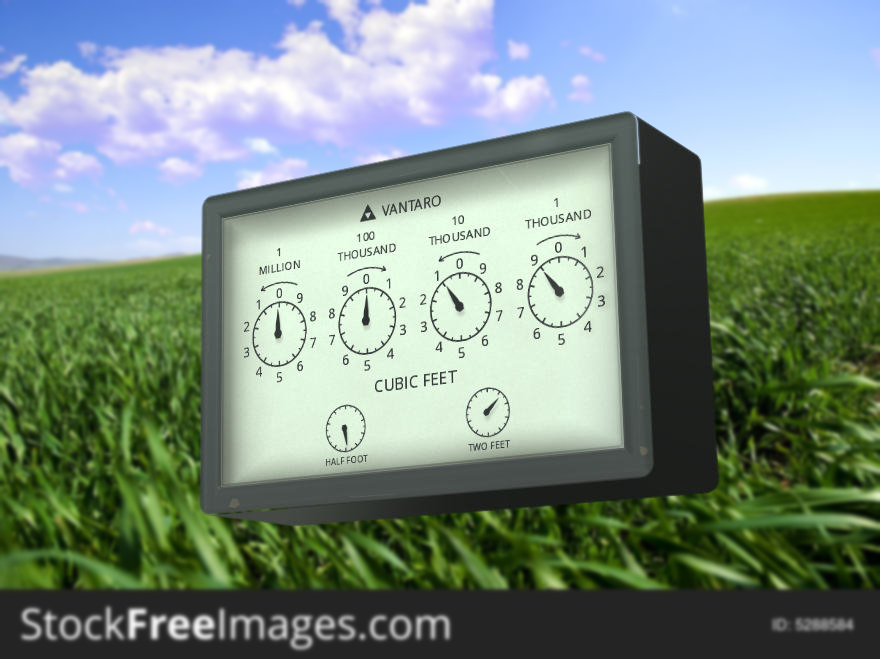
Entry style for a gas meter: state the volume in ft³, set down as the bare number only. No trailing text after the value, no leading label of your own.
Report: 900
